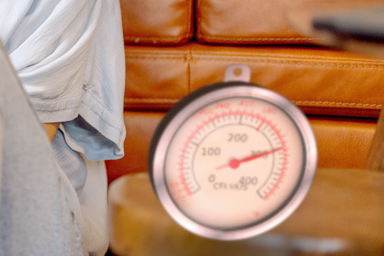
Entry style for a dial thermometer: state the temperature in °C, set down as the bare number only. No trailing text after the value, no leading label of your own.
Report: 300
